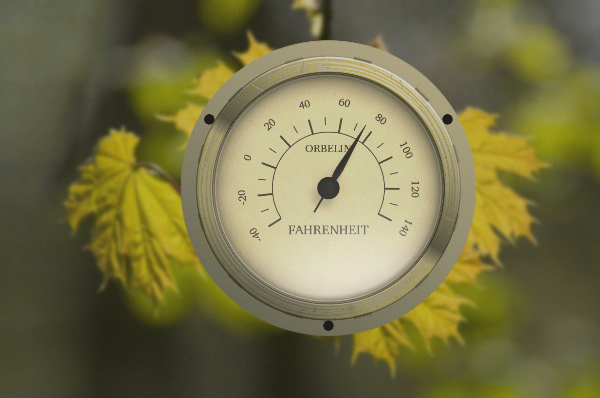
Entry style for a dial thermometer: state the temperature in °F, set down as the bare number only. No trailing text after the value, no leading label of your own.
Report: 75
